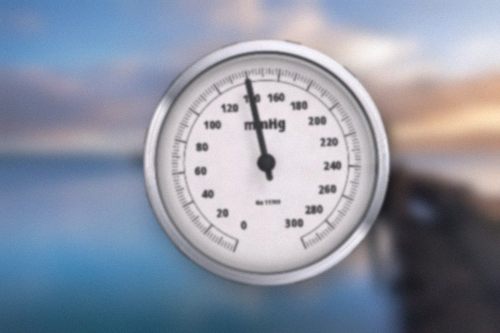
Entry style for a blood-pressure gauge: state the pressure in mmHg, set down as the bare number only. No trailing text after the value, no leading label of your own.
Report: 140
